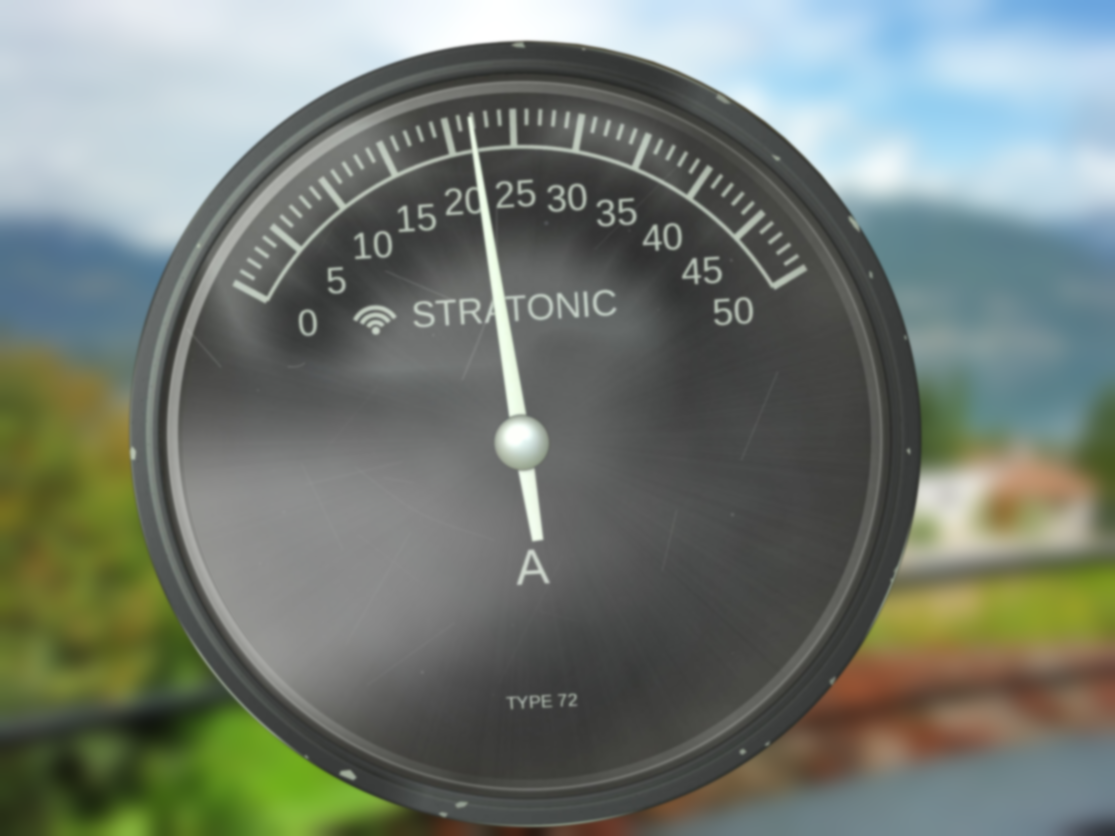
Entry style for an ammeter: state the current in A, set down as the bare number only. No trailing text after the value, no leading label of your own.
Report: 22
